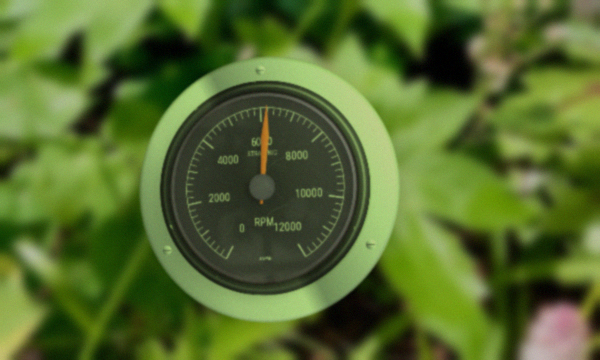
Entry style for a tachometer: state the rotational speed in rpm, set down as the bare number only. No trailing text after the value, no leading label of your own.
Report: 6200
